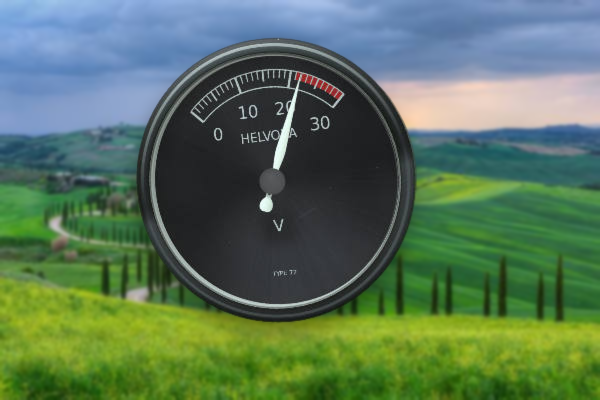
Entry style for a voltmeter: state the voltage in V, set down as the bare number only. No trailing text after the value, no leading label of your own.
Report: 22
